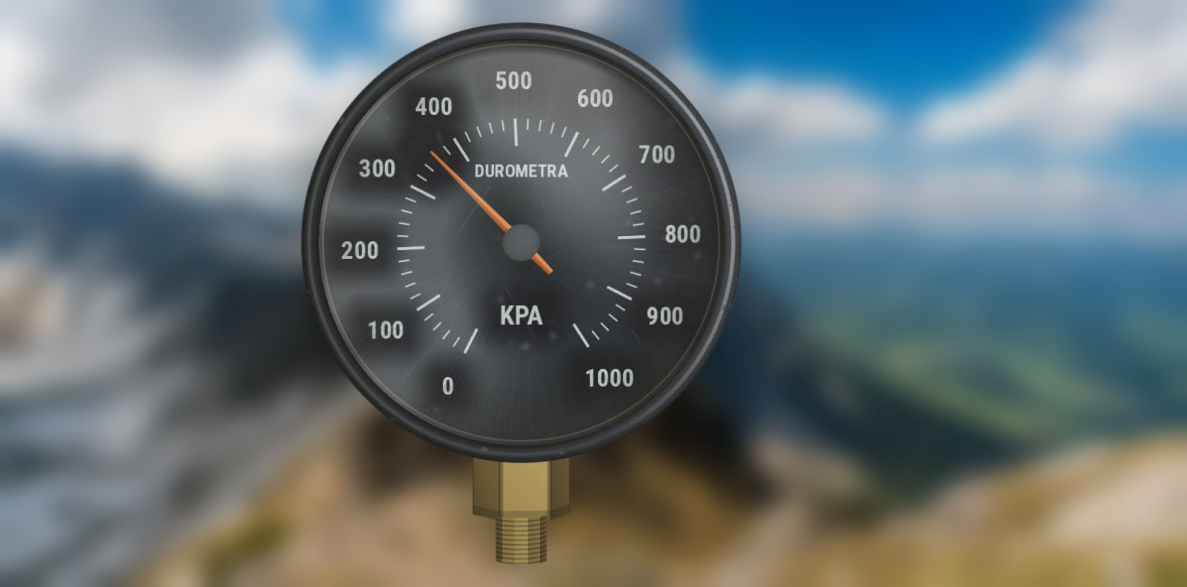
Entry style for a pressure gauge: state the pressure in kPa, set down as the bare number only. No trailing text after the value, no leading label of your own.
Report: 360
